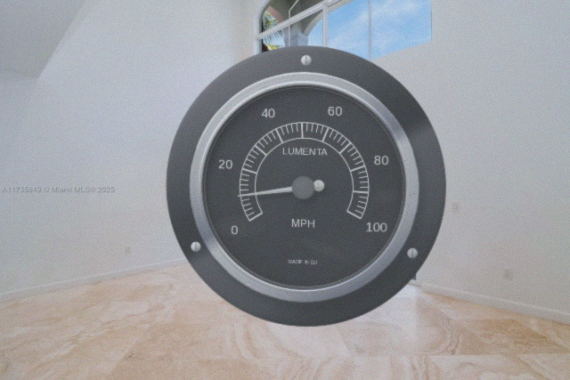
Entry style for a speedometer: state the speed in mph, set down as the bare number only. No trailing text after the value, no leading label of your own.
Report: 10
